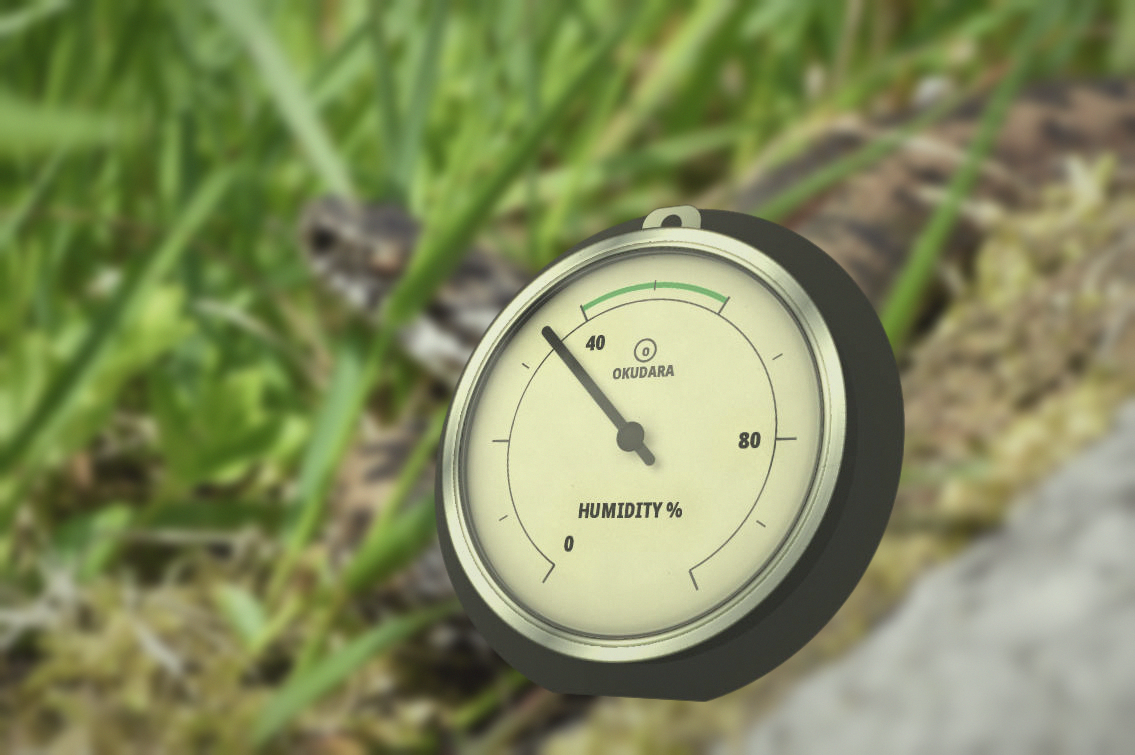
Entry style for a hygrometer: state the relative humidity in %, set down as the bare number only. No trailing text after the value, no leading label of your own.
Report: 35
